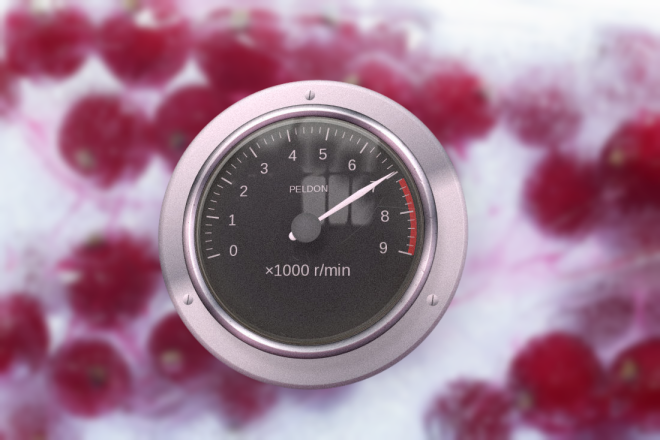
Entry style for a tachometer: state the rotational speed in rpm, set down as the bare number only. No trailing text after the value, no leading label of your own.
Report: 7000
